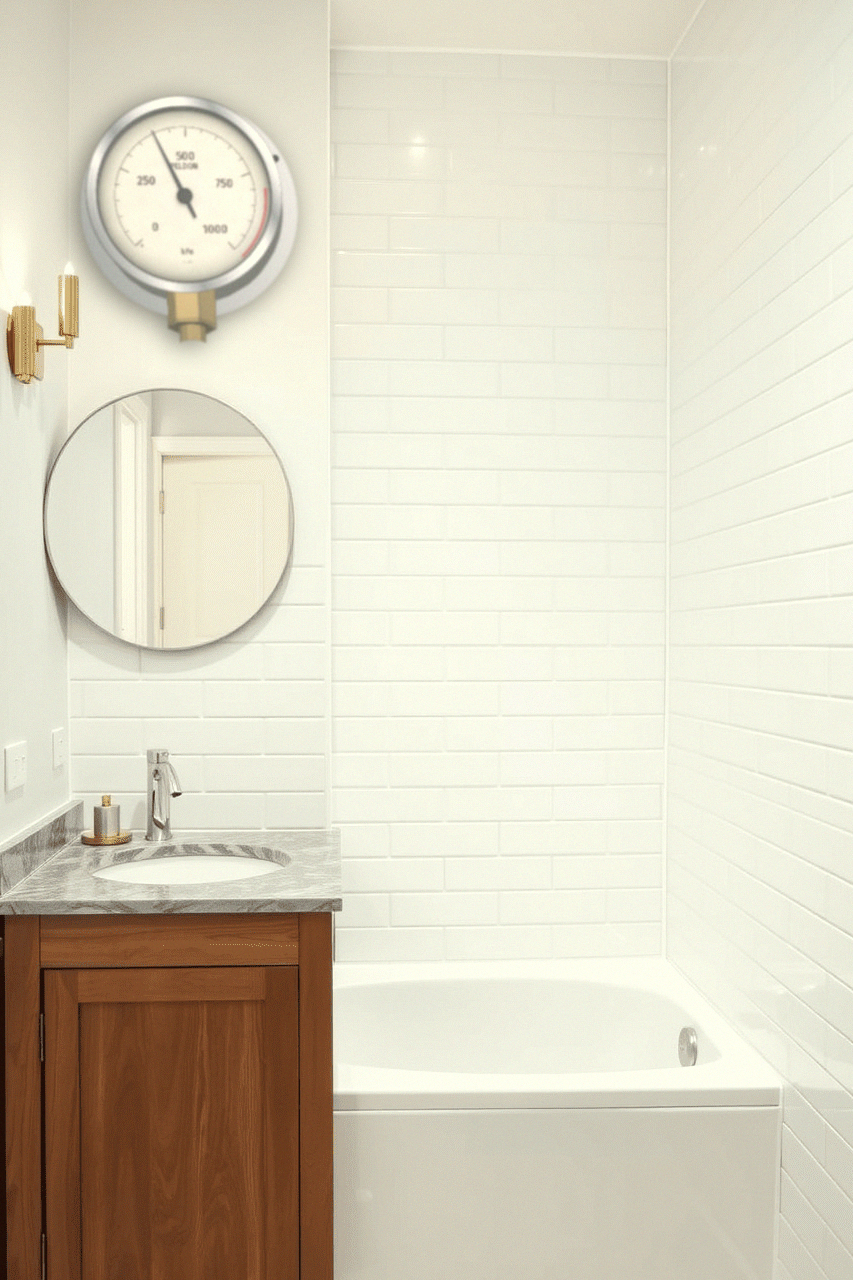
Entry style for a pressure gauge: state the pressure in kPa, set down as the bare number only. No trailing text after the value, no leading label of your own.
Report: 400
